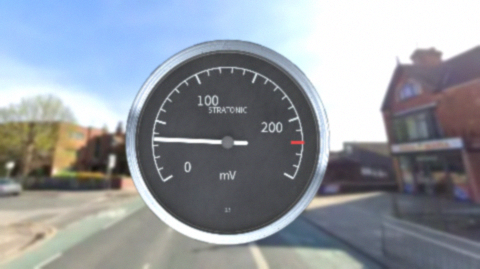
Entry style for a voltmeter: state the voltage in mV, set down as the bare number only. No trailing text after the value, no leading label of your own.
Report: 35
